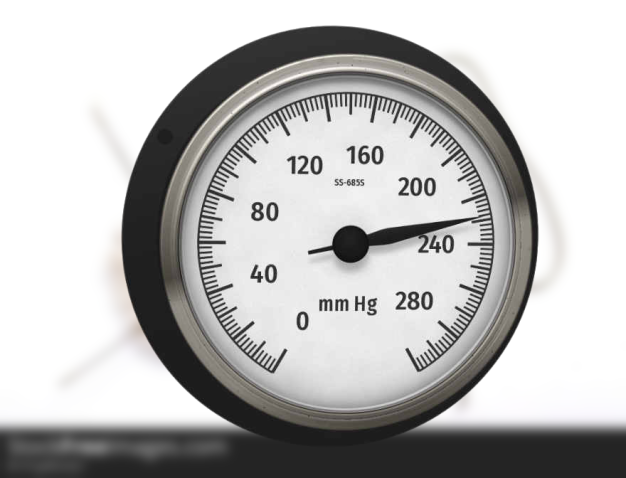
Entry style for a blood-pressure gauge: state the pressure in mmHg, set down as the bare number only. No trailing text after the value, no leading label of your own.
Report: 228
